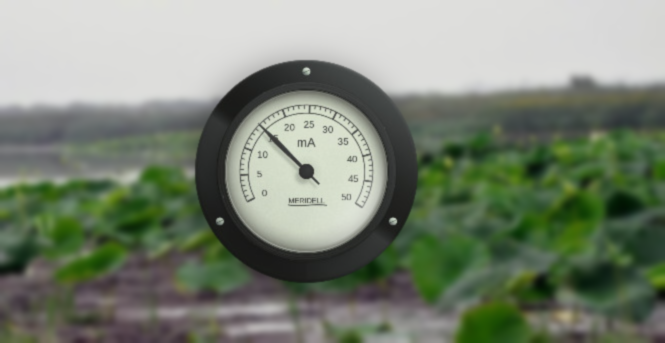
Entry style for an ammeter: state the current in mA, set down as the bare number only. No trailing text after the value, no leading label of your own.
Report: 15
